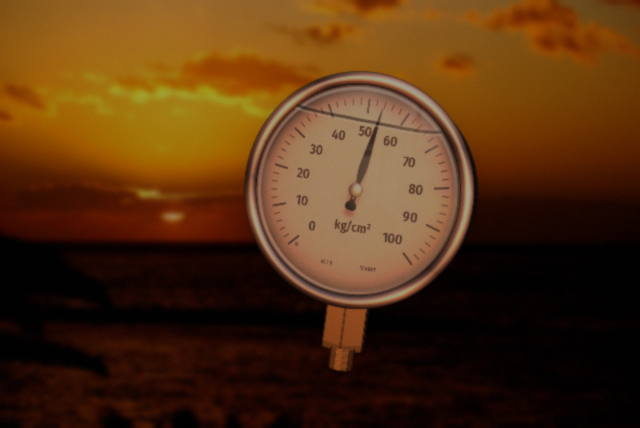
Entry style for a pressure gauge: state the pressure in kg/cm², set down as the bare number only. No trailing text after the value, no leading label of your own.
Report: 54
